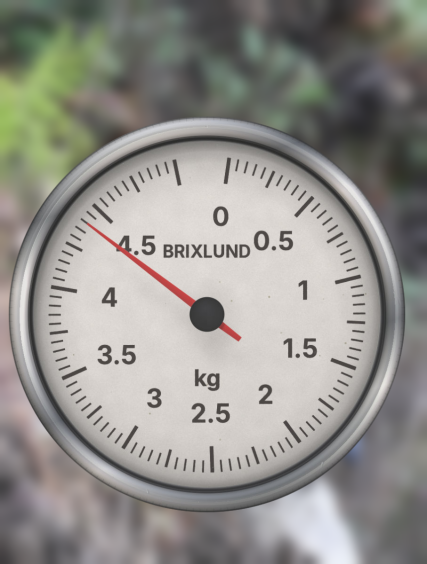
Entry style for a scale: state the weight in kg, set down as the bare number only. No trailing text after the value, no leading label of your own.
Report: 4.4
